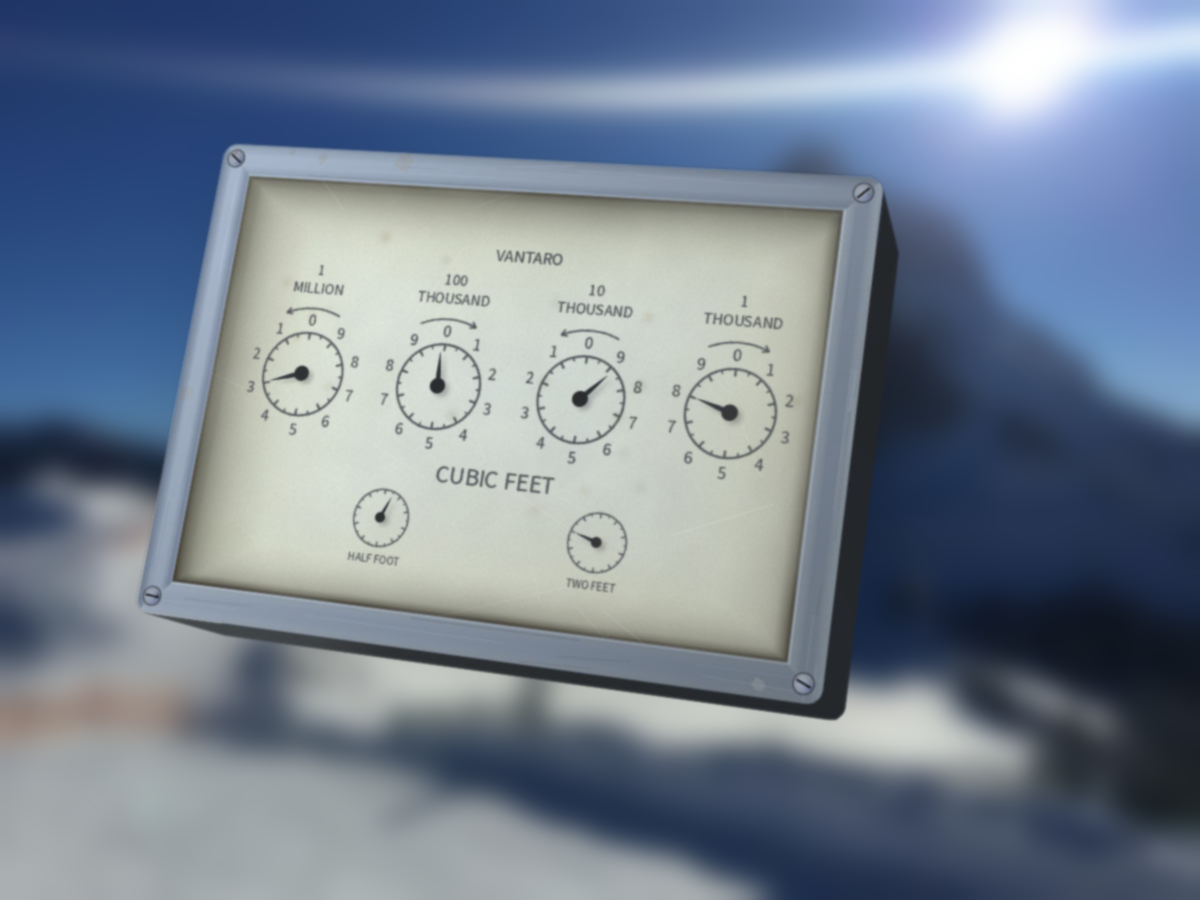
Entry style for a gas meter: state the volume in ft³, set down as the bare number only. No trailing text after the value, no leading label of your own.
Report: 298800
